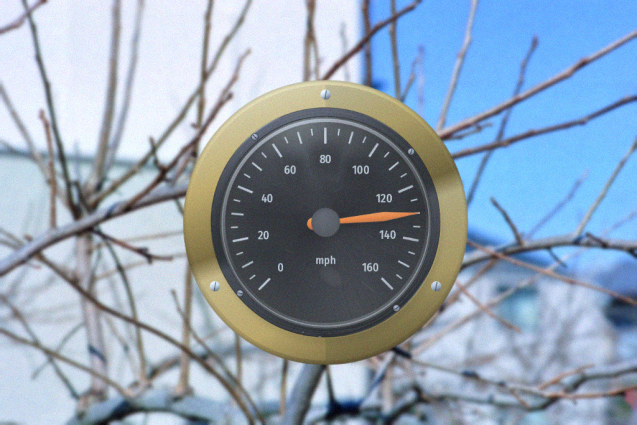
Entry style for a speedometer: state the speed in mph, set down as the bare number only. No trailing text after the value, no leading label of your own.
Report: 130
